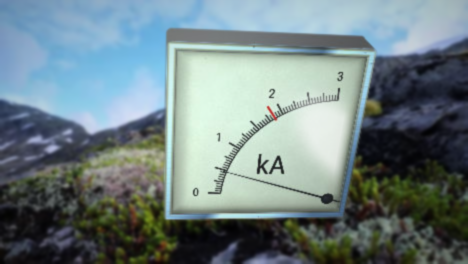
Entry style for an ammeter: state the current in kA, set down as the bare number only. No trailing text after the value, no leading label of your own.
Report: 0.5
